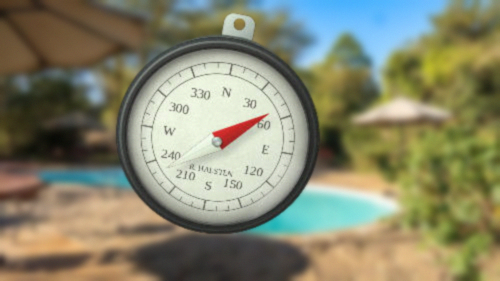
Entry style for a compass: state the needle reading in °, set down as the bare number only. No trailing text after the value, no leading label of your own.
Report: 50
